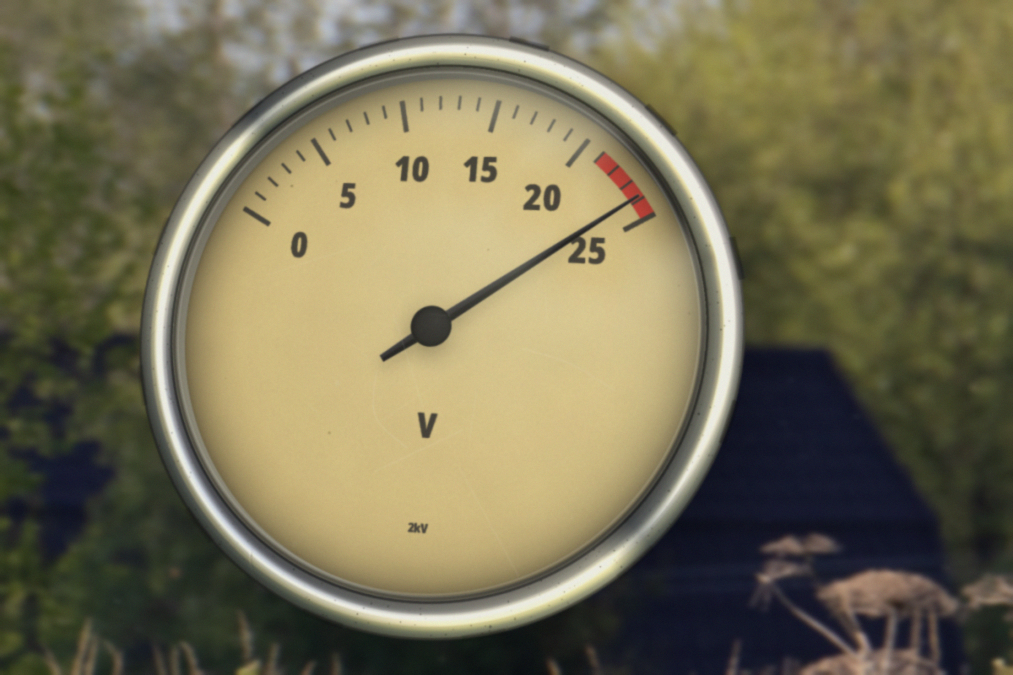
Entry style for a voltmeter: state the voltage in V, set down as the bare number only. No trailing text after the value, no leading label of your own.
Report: 24
